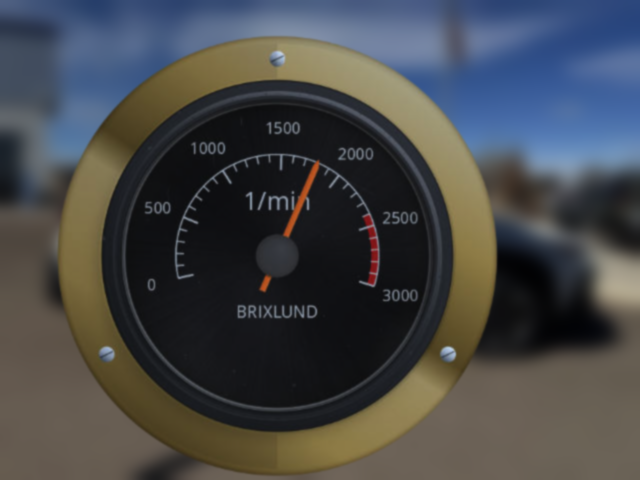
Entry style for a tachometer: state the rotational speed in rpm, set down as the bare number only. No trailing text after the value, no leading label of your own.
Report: 1800
